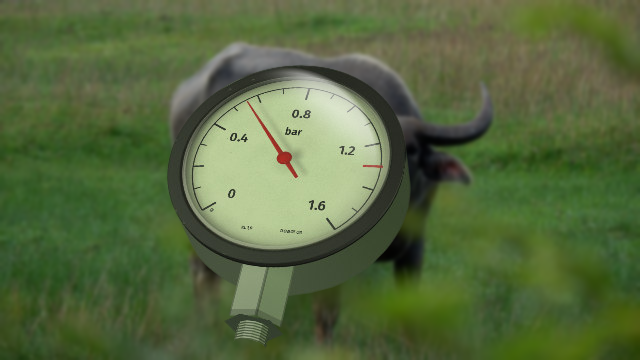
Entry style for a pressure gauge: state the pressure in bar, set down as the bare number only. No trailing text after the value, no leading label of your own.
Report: 0.55
